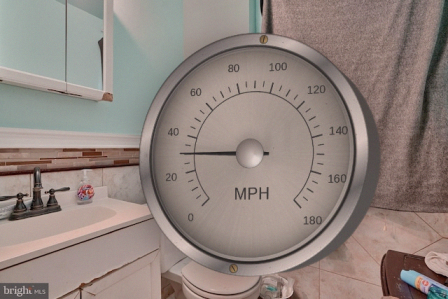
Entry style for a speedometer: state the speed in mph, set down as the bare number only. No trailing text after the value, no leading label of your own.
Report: 30
